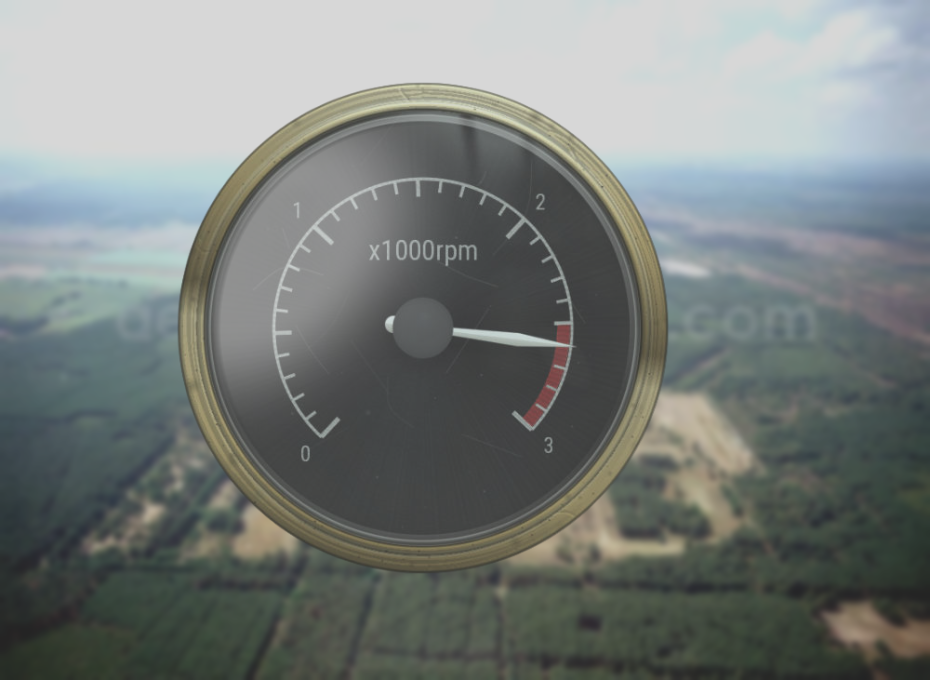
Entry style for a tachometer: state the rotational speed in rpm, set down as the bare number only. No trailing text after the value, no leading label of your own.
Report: 2600
